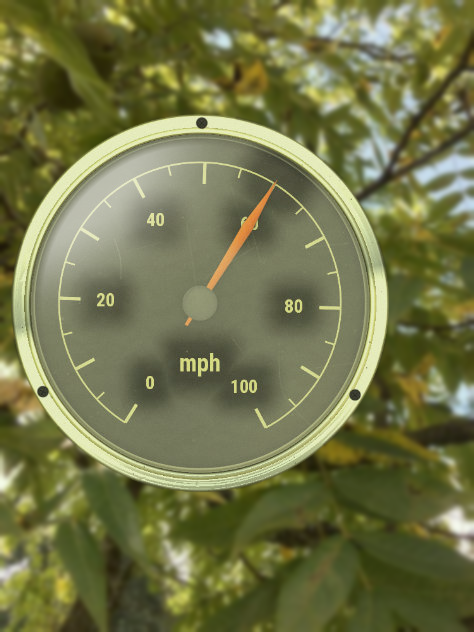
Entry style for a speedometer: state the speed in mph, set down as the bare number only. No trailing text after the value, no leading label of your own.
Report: 60
